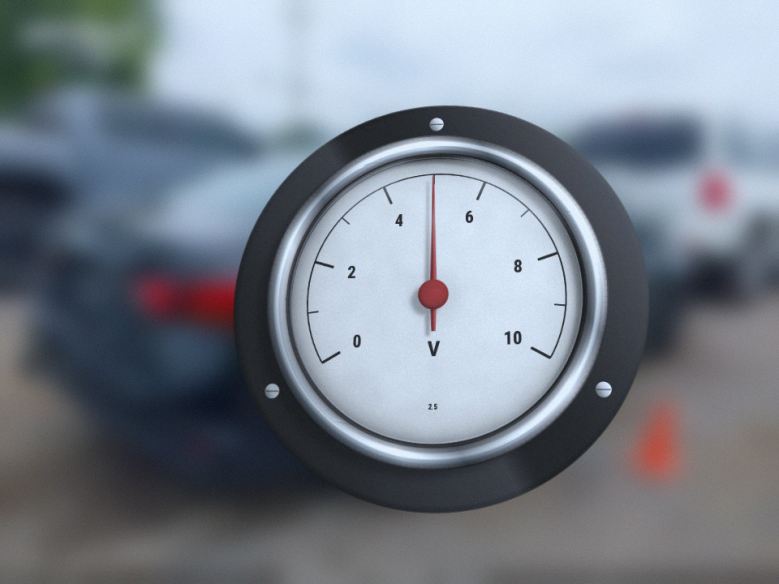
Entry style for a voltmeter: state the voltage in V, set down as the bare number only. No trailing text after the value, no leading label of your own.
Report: 5
